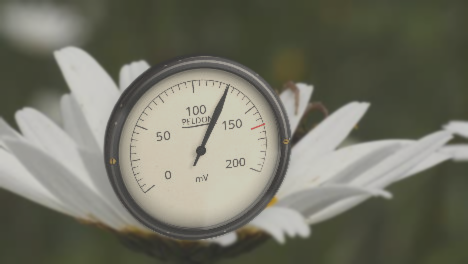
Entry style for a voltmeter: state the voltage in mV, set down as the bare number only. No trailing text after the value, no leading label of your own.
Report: 125
